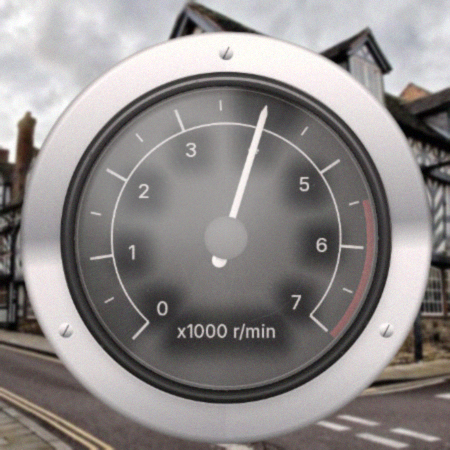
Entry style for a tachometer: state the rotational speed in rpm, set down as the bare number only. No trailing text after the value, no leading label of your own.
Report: 4000
